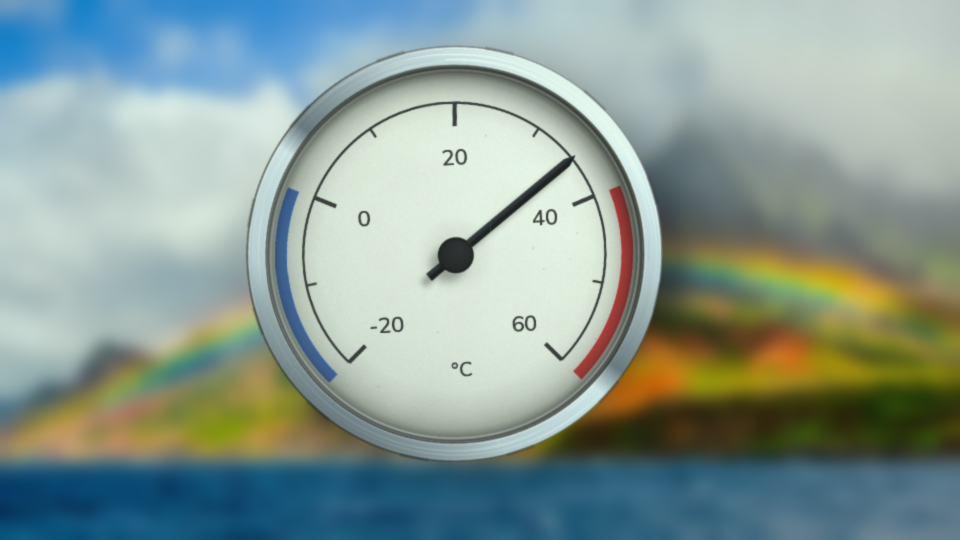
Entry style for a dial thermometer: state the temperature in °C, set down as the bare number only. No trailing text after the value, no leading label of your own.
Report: 35
